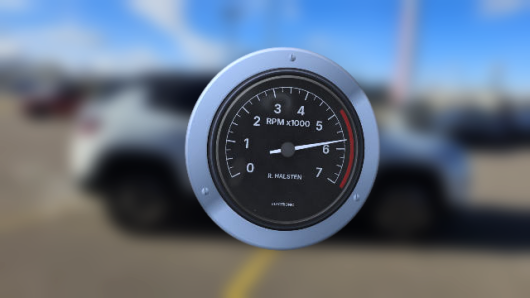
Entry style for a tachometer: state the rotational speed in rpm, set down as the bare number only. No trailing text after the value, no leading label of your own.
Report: 5750
